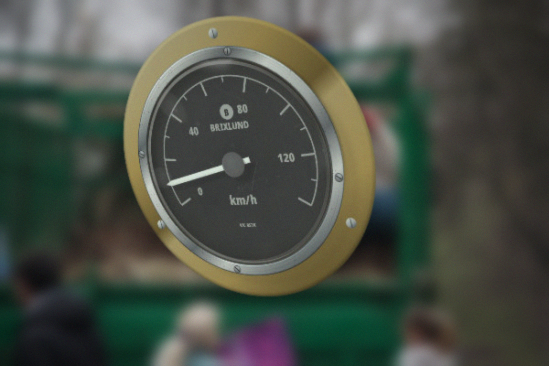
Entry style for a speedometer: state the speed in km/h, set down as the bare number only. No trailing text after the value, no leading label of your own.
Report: 10
